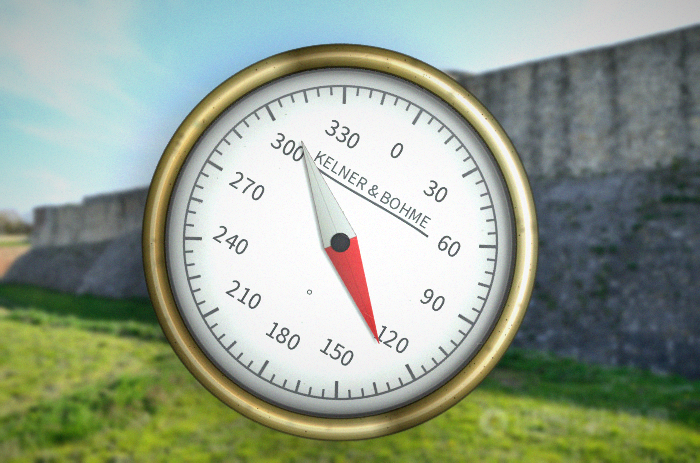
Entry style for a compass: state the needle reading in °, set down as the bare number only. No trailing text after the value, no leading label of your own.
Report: 127.5
